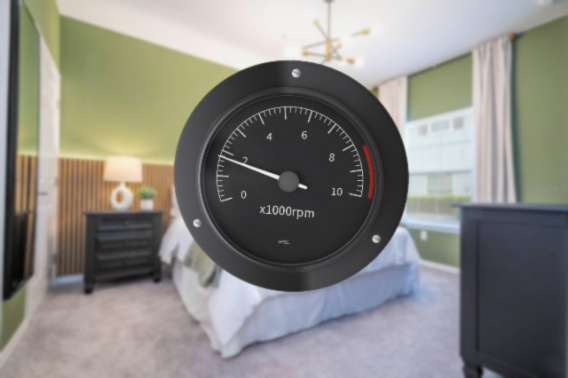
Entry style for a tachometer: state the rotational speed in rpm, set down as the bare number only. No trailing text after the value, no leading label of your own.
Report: 1800
